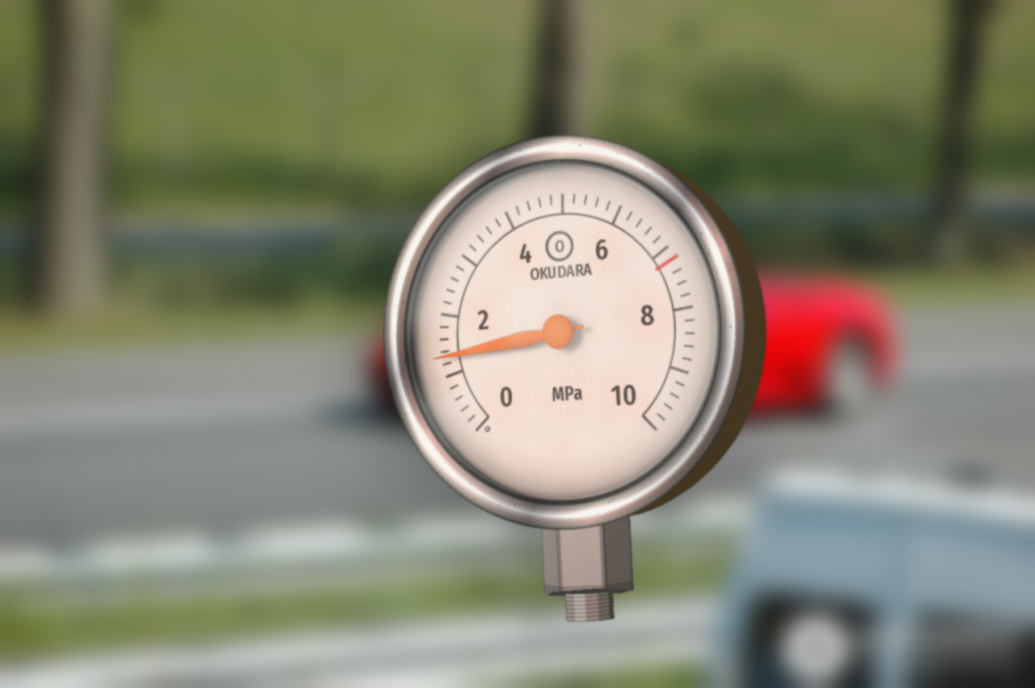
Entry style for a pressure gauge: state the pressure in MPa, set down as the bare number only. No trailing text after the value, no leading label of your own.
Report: 1.3
